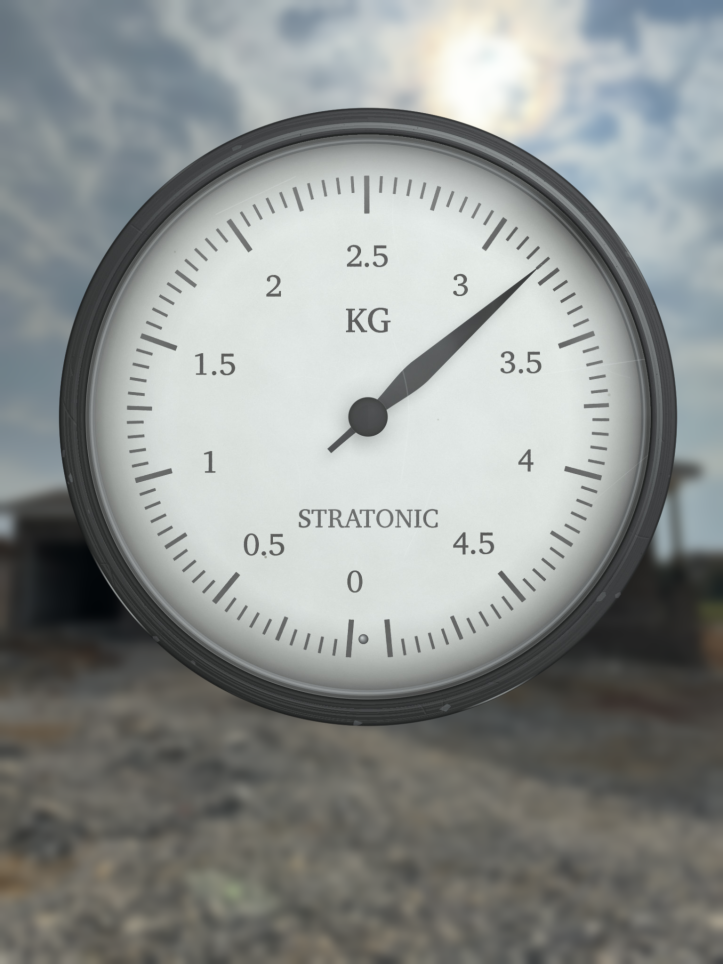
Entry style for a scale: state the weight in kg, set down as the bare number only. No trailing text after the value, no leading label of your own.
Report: 3.2
